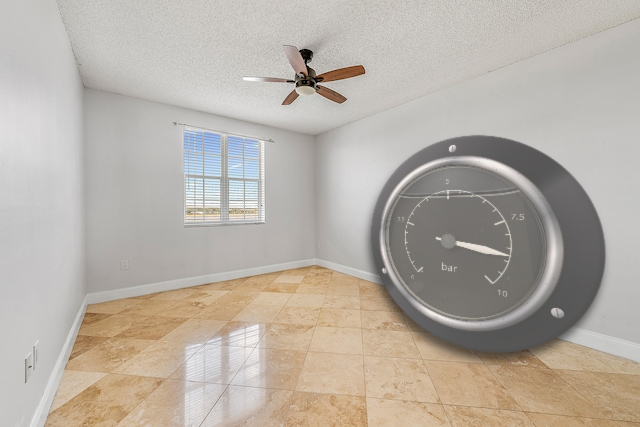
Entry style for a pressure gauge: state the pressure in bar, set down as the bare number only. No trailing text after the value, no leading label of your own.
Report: 8.75
